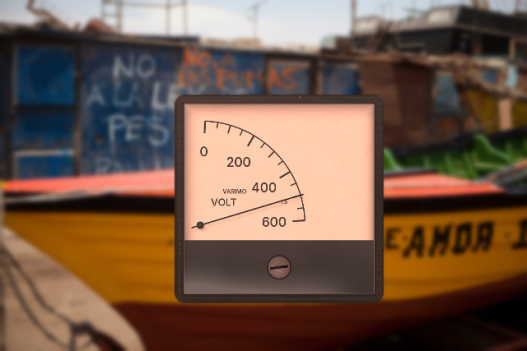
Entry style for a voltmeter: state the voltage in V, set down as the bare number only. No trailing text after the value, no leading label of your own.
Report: 500
